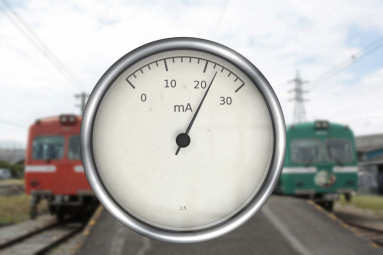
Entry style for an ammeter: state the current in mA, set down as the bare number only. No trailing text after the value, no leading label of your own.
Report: 23
